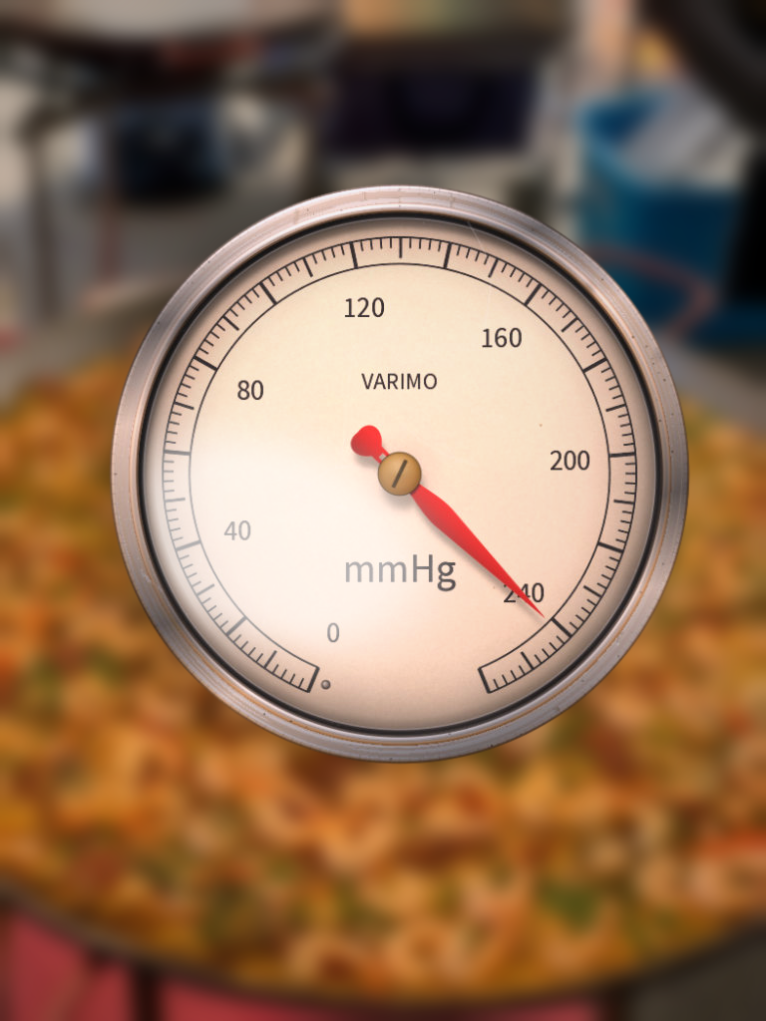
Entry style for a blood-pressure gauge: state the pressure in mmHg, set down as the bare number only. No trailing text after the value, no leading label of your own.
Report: 241
